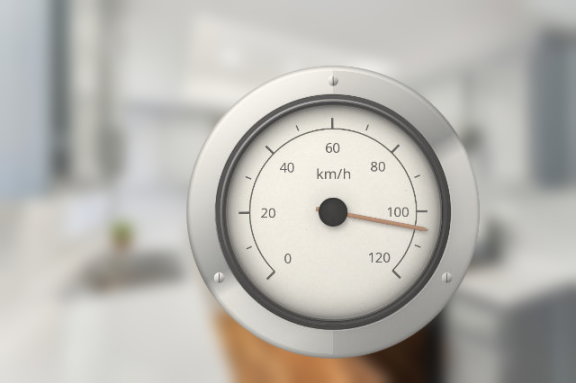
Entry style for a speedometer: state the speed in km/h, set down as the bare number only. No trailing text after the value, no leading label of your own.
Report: 105
